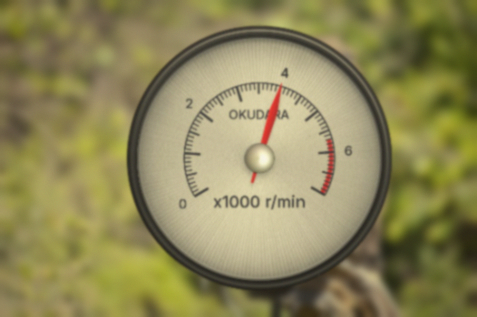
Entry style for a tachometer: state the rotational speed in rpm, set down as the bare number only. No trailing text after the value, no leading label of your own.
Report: 4000
